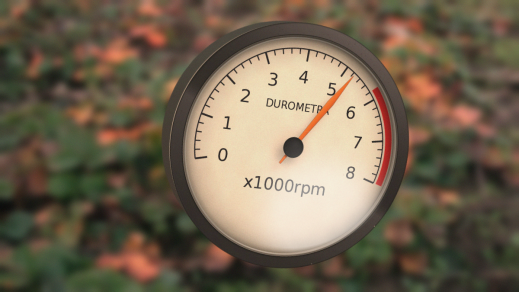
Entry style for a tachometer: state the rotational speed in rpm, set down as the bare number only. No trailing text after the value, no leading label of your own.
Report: 5200
